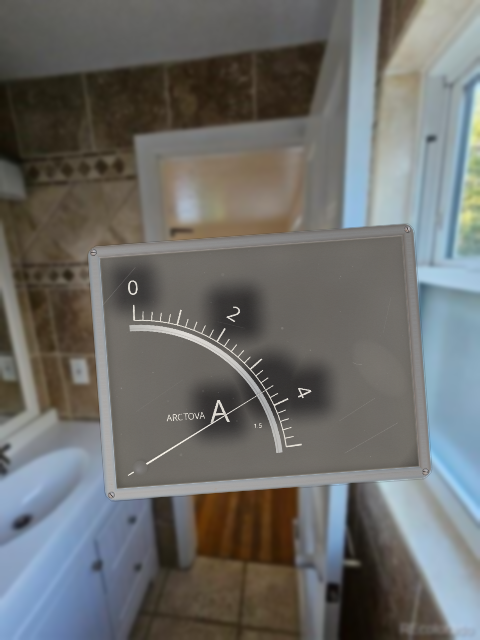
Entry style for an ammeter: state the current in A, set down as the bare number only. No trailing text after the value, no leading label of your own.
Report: 3.6
